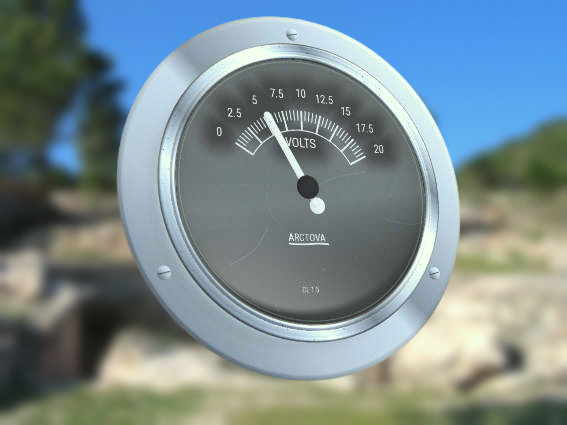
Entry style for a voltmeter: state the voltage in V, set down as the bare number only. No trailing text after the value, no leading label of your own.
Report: 5
